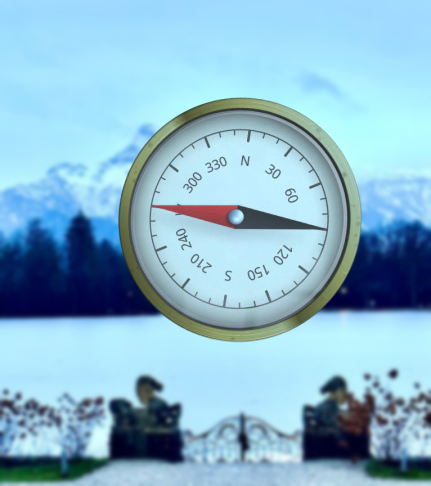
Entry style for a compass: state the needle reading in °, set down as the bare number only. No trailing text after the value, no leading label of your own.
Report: 270
